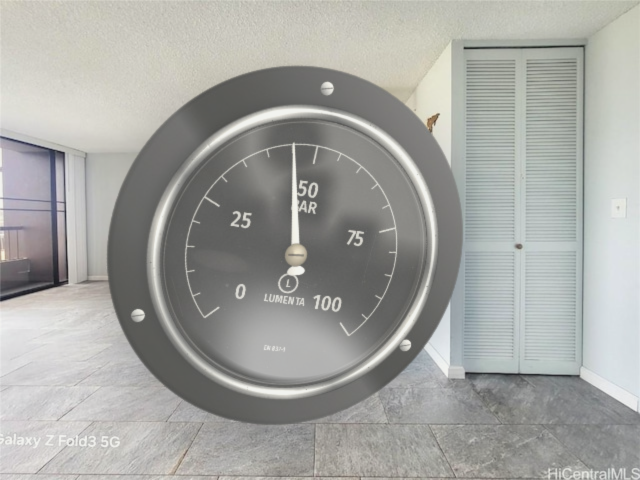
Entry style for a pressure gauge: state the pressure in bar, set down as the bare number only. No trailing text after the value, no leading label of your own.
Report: 45
